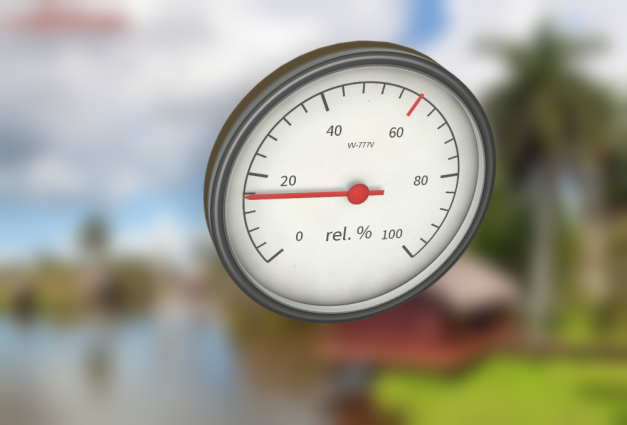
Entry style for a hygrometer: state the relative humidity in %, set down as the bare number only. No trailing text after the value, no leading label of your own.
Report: 16
